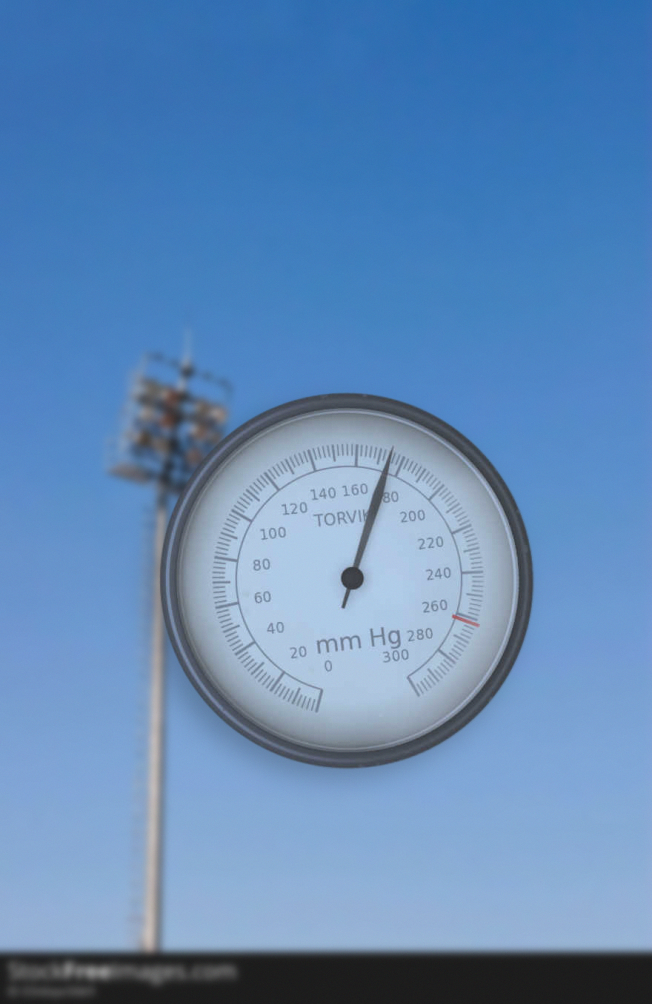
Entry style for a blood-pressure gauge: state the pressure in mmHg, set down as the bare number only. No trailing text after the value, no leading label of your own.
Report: 174
